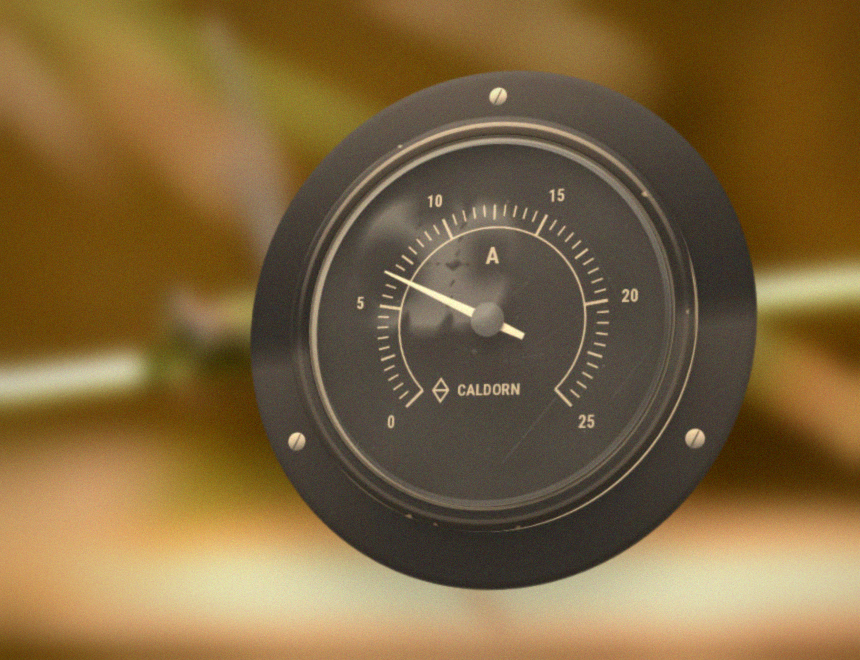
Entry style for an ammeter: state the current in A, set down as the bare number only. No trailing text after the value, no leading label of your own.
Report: 6.5
